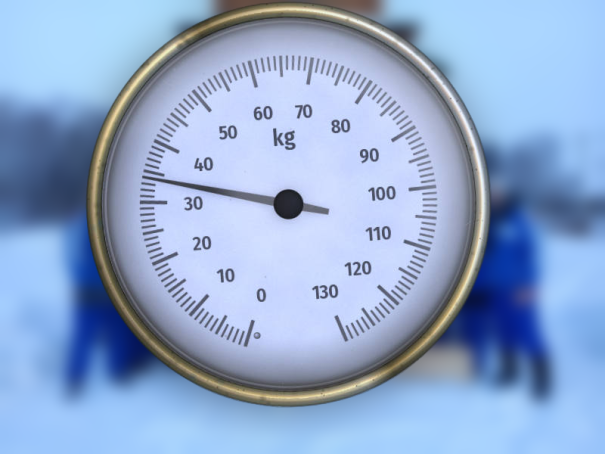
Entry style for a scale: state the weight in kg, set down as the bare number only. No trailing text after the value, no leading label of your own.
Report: 34
